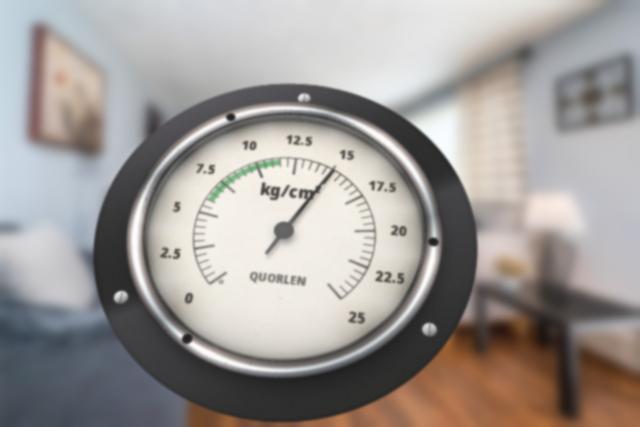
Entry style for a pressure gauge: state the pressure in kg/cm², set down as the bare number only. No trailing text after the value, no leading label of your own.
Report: 15
